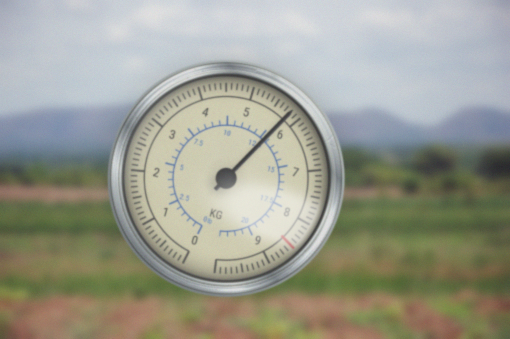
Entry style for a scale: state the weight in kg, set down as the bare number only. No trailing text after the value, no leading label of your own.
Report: 5.8
